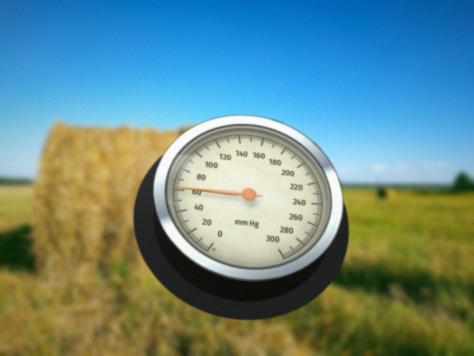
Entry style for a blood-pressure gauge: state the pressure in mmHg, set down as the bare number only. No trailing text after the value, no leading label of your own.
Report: 60
